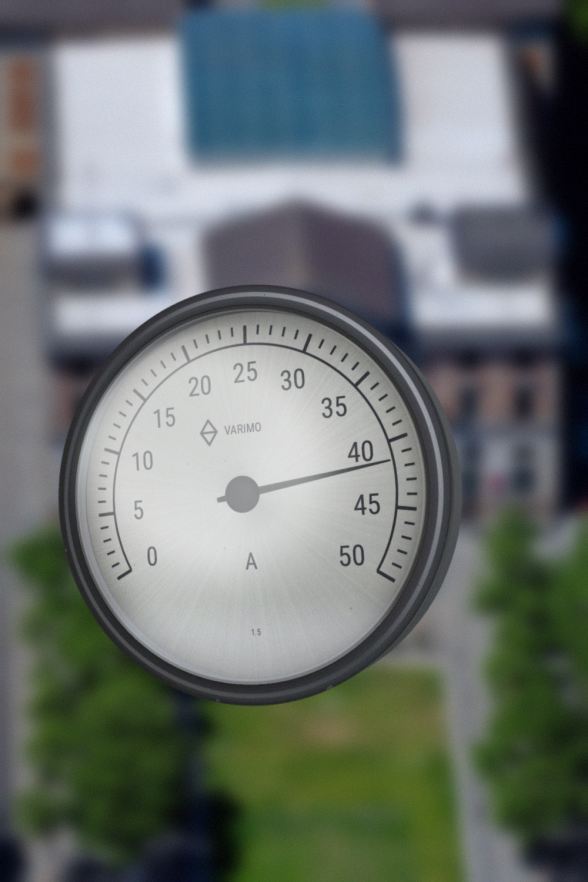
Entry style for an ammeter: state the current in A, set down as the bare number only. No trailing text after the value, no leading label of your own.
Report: 41.5
